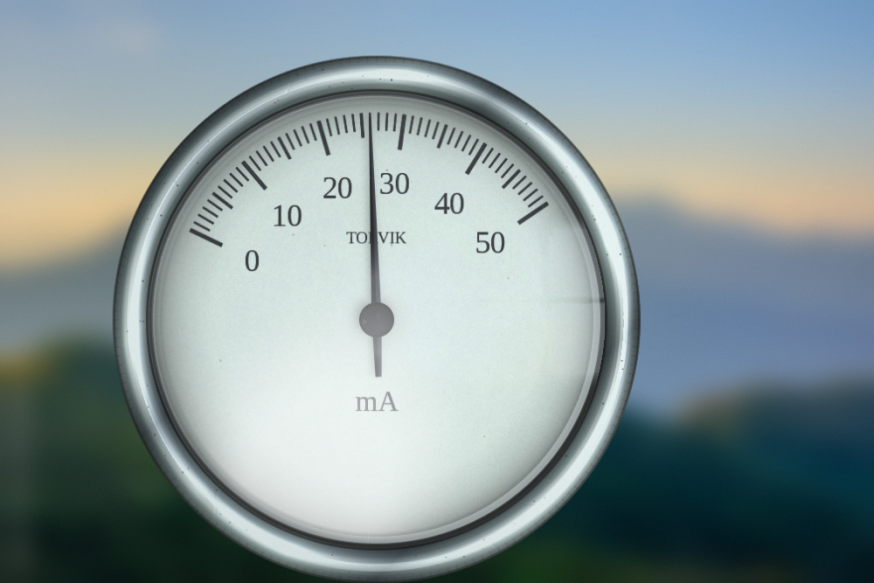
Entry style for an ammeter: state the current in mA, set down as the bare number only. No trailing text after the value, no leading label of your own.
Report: 26
